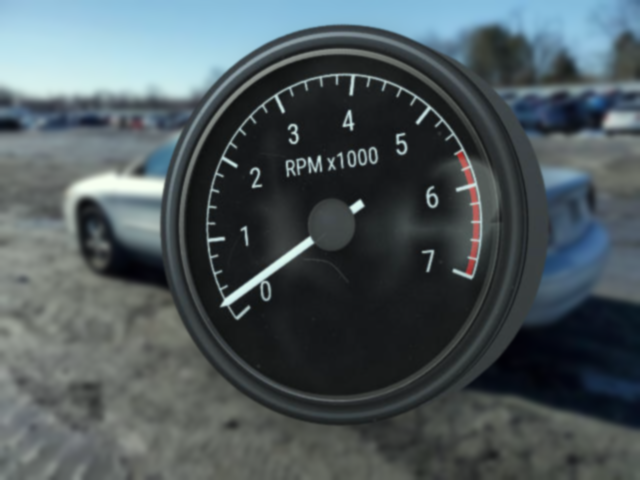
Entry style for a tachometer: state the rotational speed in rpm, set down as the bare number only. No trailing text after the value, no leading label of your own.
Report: 200
